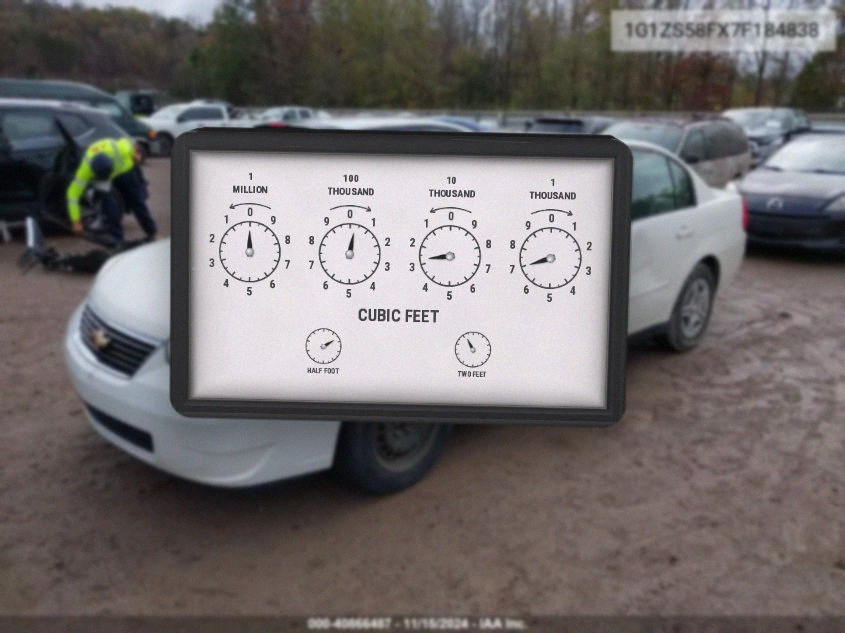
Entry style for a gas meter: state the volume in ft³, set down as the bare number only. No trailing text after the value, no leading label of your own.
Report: 2700
